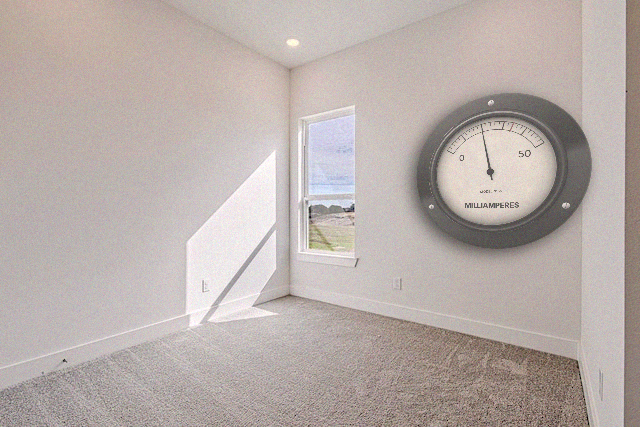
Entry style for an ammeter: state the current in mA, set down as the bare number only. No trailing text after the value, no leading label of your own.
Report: 20
